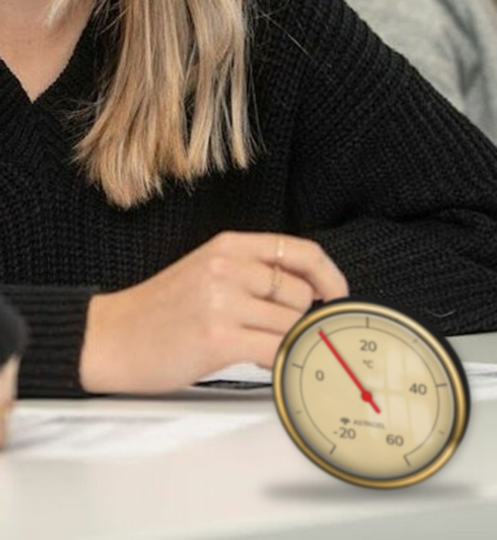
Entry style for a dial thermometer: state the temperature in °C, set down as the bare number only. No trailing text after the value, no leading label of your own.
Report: 10
